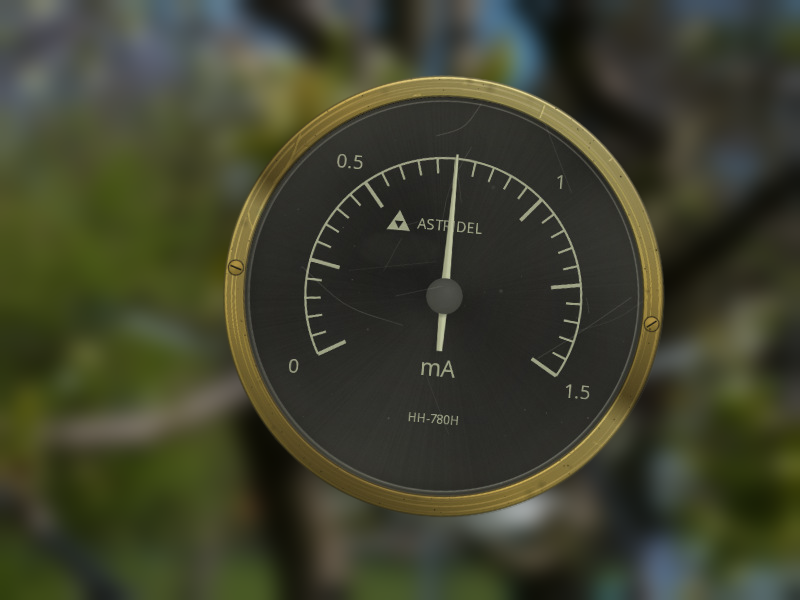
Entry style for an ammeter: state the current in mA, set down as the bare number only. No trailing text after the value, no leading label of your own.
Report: 0.75
